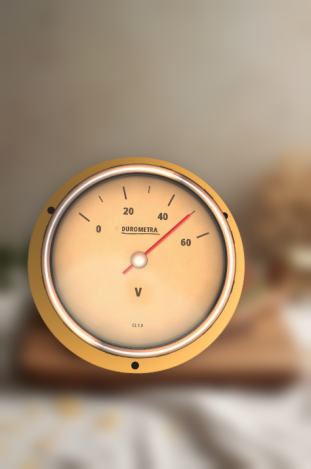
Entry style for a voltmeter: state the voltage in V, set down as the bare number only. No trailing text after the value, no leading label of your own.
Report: 50
